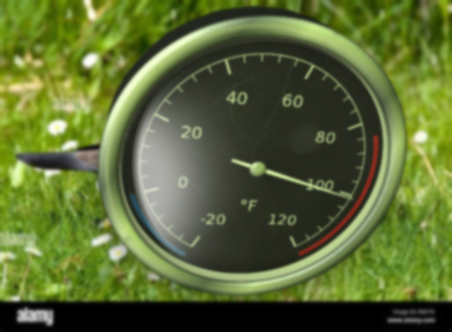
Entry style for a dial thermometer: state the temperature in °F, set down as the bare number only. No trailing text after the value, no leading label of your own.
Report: 100
